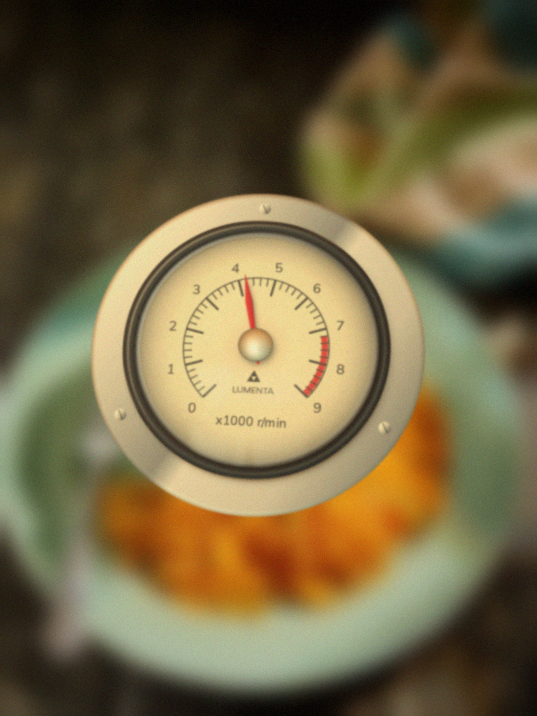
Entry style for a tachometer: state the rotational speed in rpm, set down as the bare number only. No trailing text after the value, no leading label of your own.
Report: 4200
